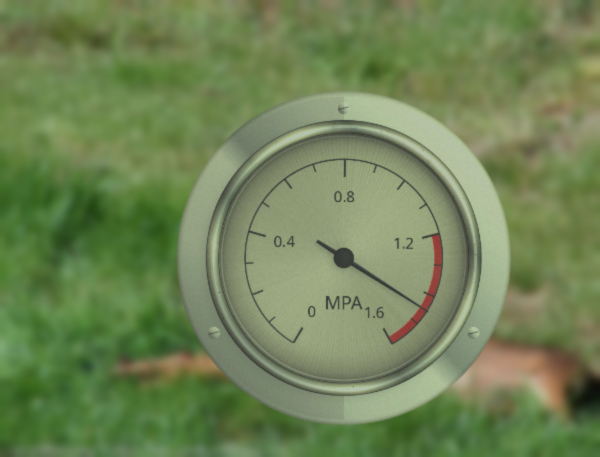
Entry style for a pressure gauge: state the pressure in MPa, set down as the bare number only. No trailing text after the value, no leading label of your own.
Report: 1.45
